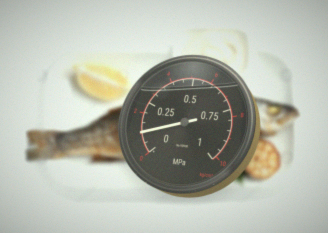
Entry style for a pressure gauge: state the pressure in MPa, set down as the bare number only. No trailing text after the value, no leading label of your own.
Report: 0.1
